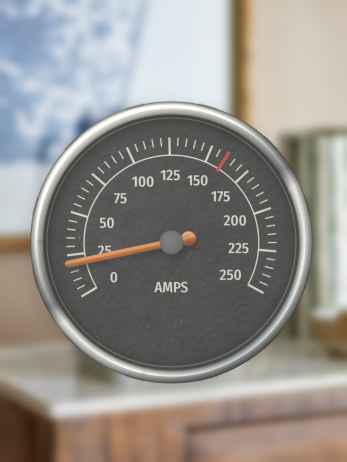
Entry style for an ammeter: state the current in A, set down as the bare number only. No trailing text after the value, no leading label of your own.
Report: 20
